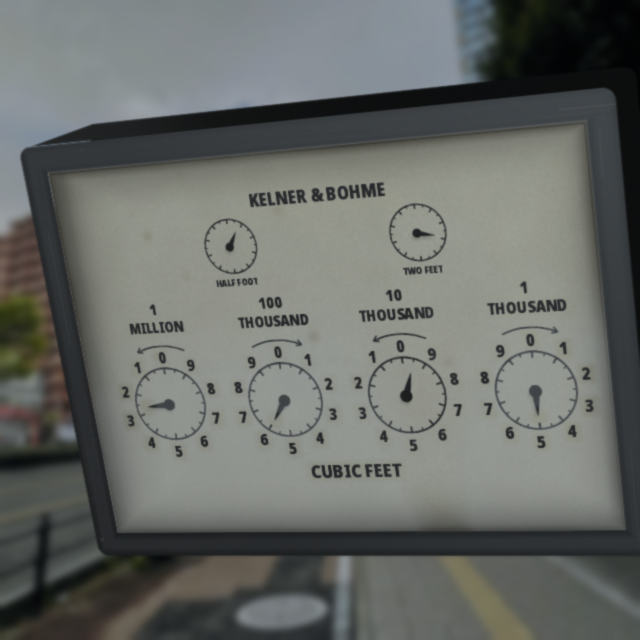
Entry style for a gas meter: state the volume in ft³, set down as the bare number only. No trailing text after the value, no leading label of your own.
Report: 259500
